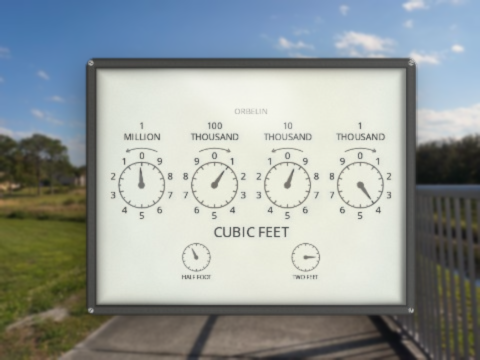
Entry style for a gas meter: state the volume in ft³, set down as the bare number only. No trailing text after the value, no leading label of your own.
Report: 9400
